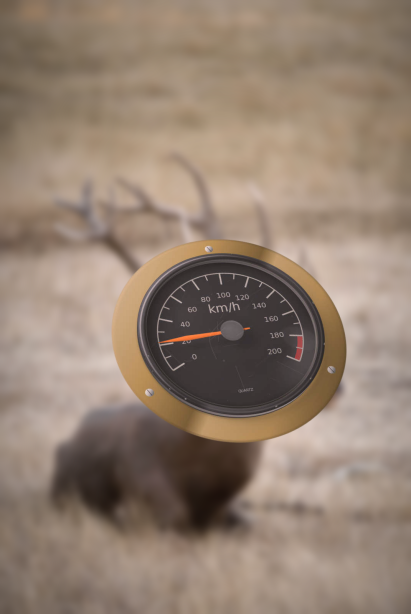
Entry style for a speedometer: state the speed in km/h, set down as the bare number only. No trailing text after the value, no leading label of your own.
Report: 20
